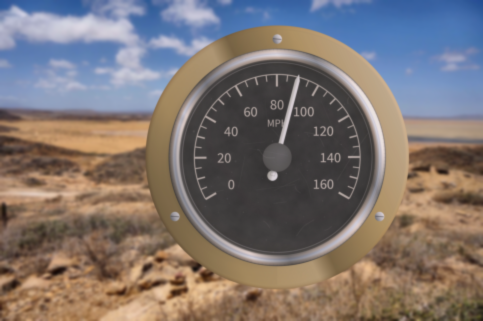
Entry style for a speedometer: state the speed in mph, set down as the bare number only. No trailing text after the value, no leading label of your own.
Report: 90
